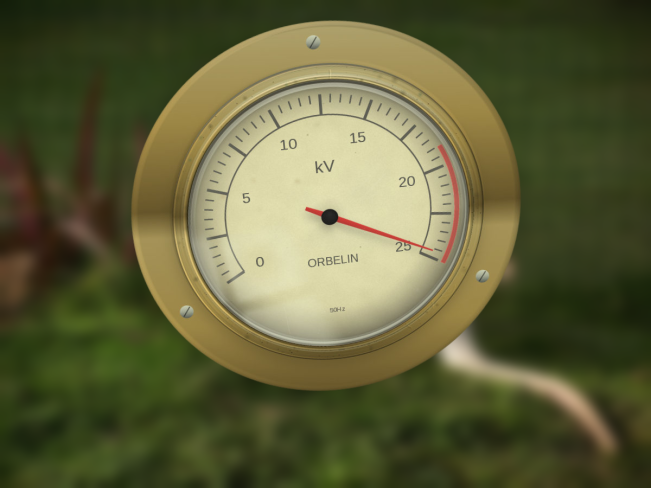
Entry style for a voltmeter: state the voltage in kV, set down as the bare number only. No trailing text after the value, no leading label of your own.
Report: 24.5
